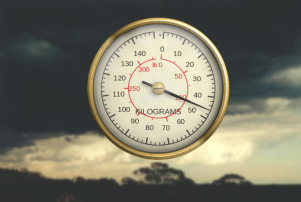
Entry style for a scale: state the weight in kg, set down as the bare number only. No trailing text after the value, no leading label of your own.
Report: 46
